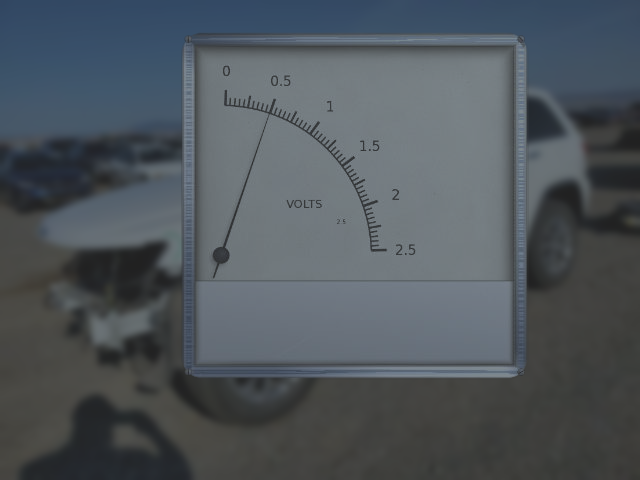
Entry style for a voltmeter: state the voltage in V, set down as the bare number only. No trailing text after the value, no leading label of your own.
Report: 0.5
